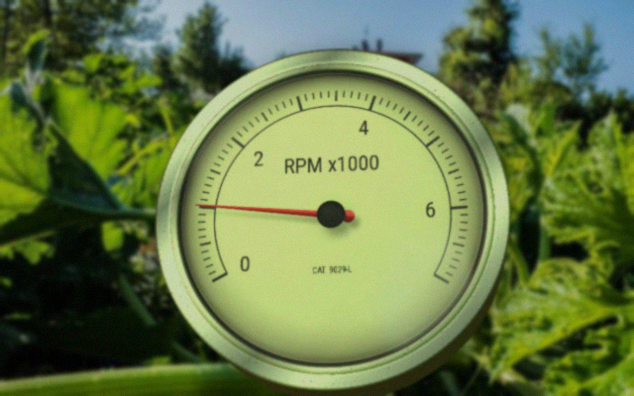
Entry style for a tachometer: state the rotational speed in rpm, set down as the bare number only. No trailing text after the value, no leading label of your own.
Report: 1000
